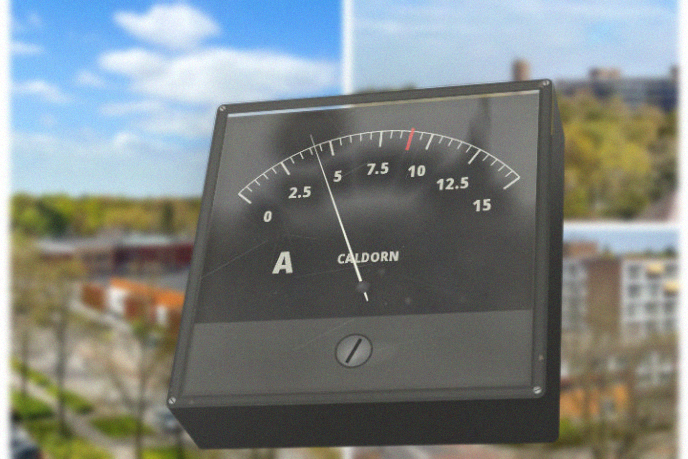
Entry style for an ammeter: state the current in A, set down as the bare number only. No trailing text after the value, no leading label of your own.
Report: 4.25
